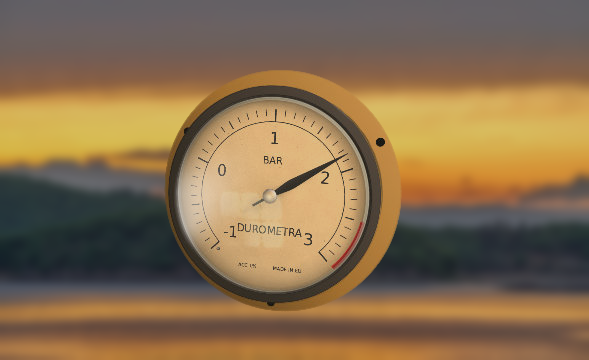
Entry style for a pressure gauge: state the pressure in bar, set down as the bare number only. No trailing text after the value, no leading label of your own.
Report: 1.85
